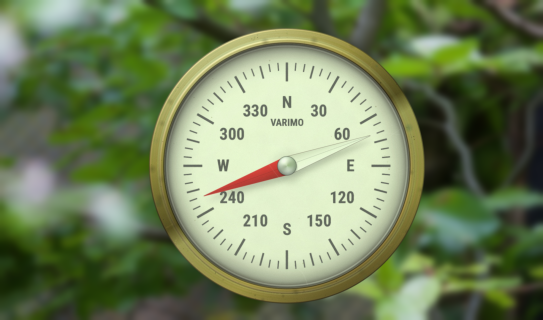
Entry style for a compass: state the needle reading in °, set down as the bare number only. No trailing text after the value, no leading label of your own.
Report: 250
